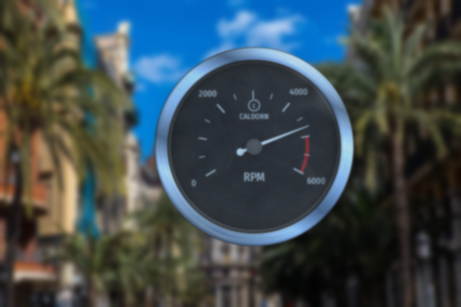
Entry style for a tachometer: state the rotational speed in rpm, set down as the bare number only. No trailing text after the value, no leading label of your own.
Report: 4750
